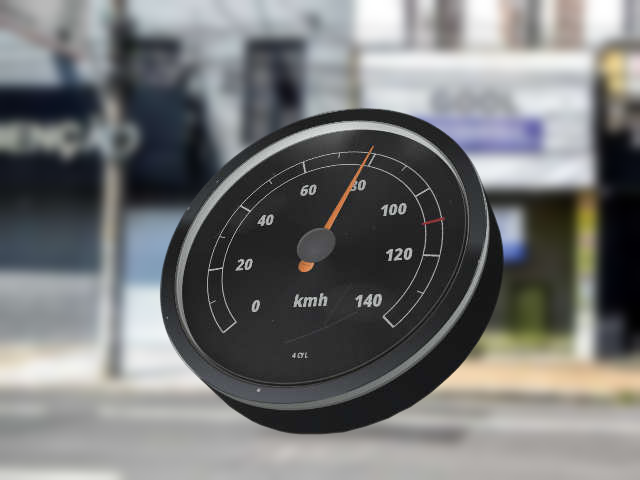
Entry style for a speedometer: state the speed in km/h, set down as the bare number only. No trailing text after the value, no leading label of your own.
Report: 80
